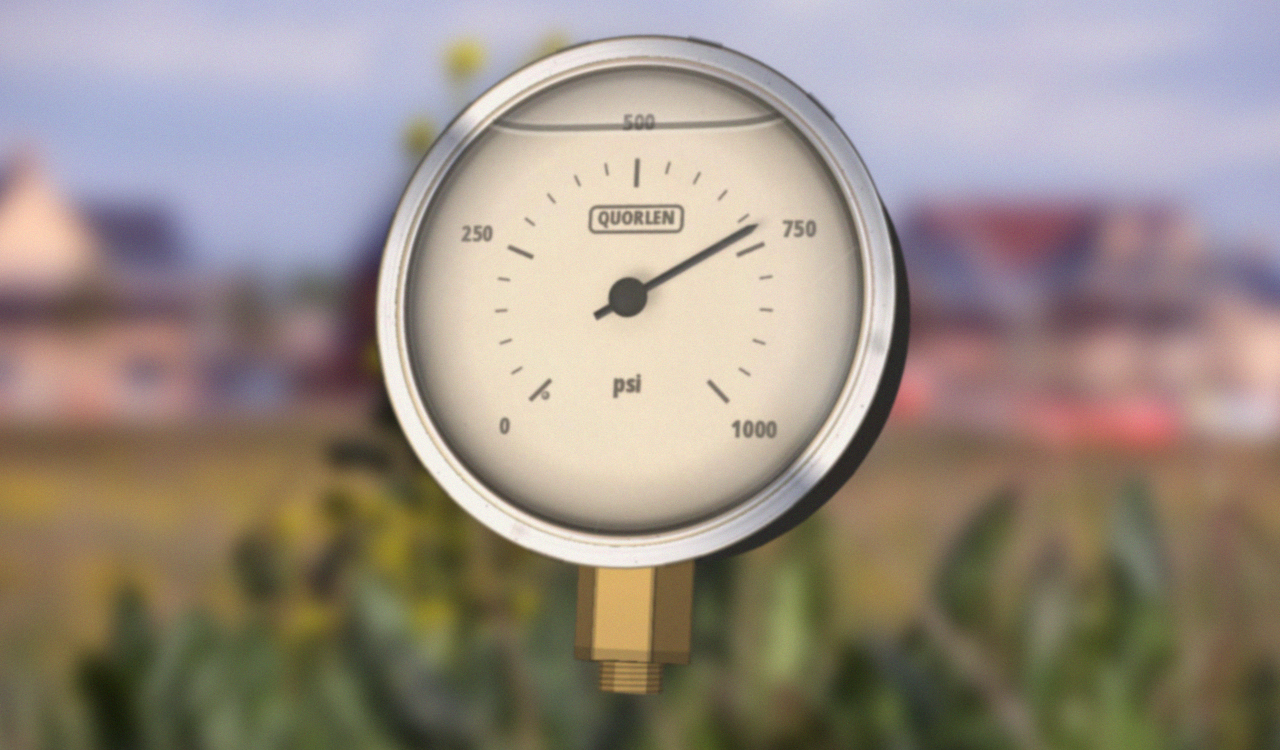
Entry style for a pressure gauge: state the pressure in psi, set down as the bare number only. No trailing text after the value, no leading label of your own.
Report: 725
